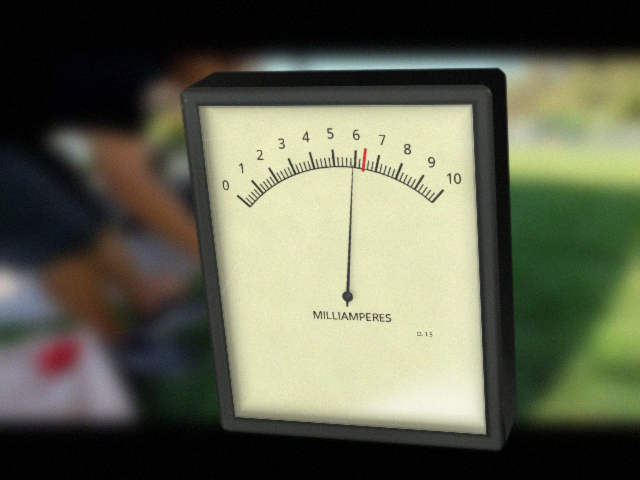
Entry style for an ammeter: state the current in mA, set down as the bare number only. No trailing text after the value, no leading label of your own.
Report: 6
